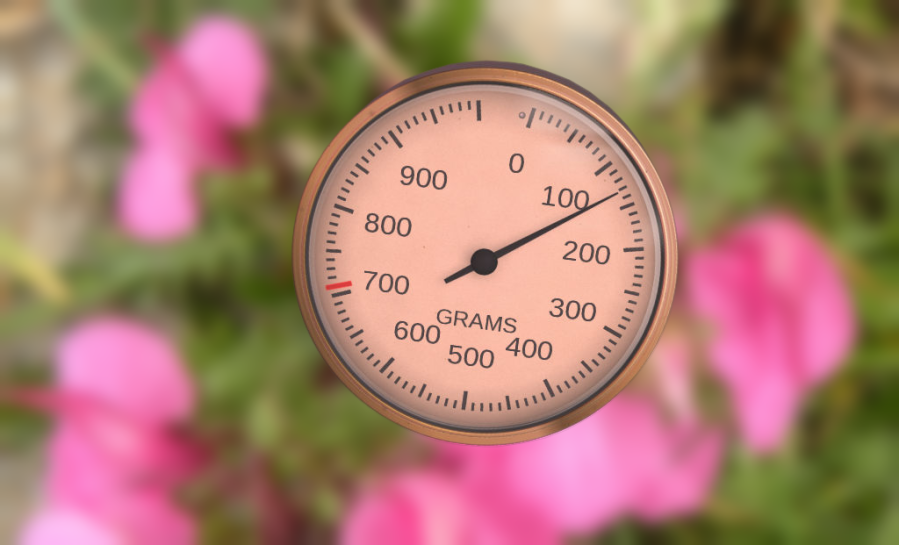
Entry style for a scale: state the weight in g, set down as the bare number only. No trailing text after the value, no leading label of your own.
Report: 130
